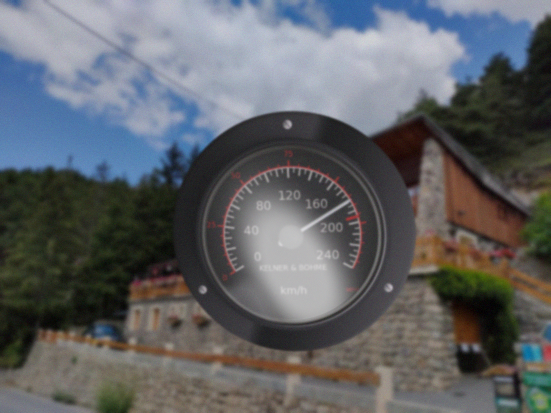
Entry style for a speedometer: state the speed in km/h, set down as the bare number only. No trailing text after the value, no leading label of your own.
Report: 180
